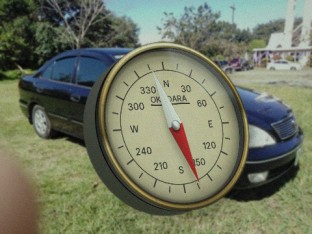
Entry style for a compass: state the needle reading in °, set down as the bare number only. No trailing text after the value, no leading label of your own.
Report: 165
